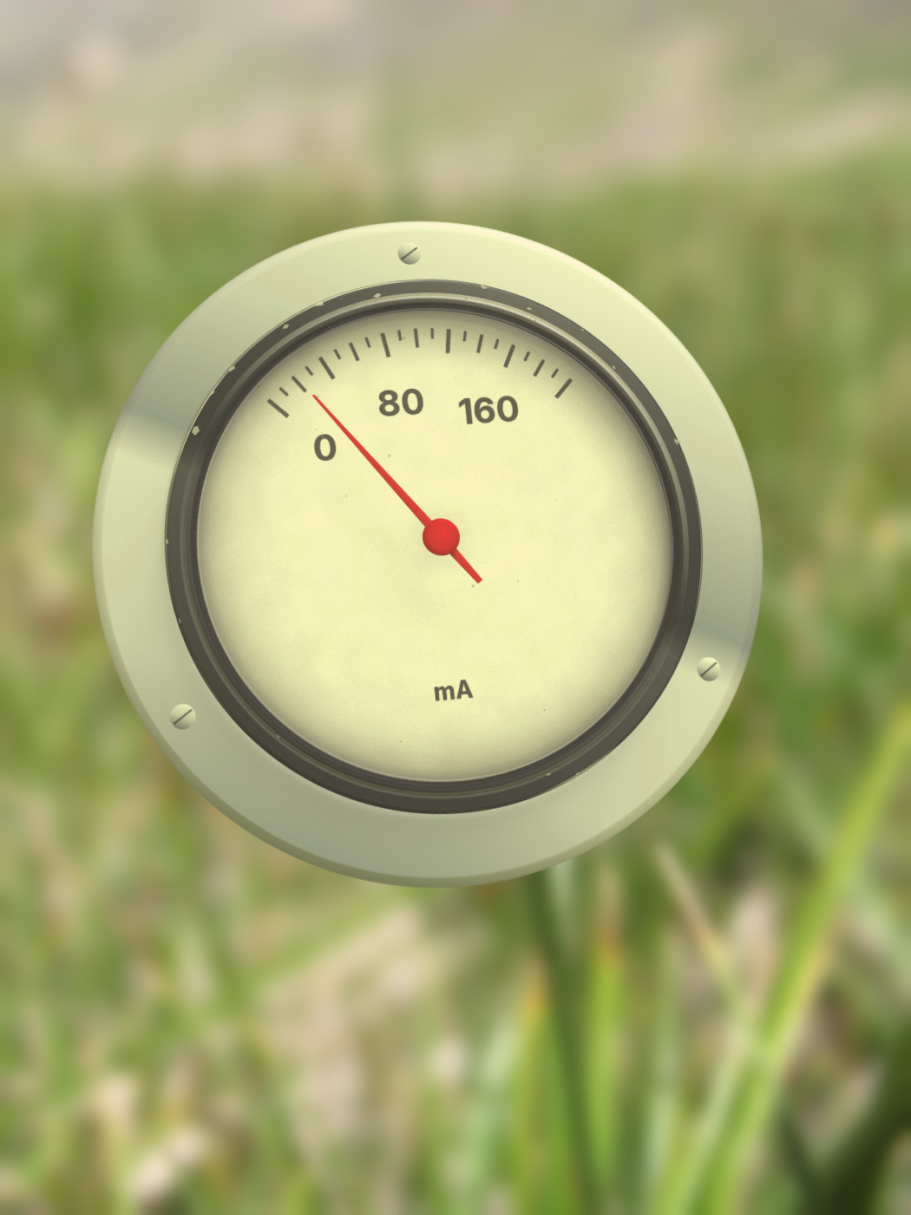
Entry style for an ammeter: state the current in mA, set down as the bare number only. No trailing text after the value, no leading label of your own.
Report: 20
